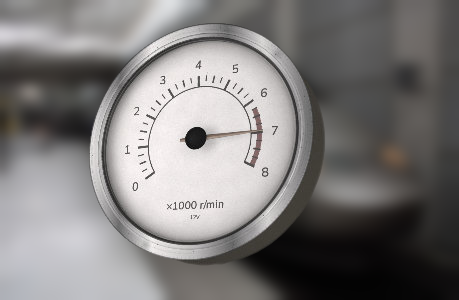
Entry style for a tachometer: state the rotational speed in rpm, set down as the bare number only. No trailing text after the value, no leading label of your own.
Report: 7000
